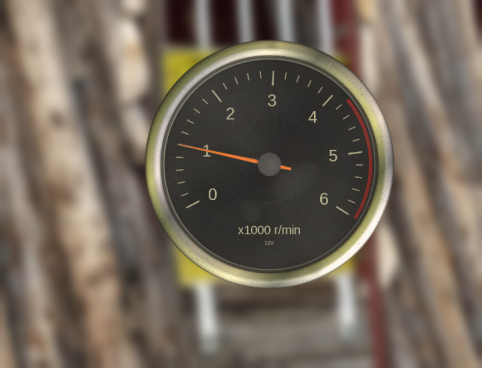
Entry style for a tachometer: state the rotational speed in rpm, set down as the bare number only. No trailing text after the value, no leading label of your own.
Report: 1000
